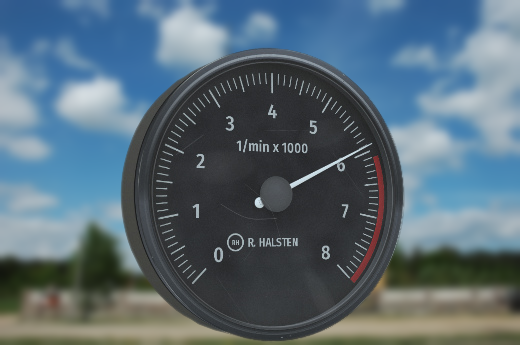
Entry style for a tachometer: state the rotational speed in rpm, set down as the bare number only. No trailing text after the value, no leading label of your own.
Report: 5900
